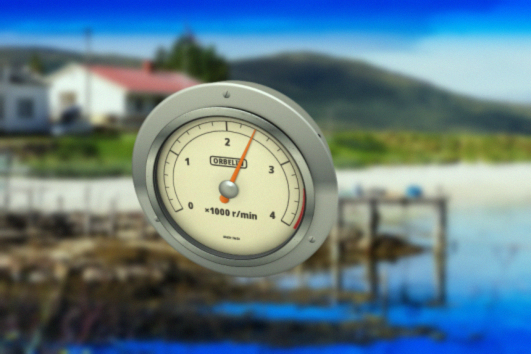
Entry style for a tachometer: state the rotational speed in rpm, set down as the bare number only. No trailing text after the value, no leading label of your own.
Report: 2400
